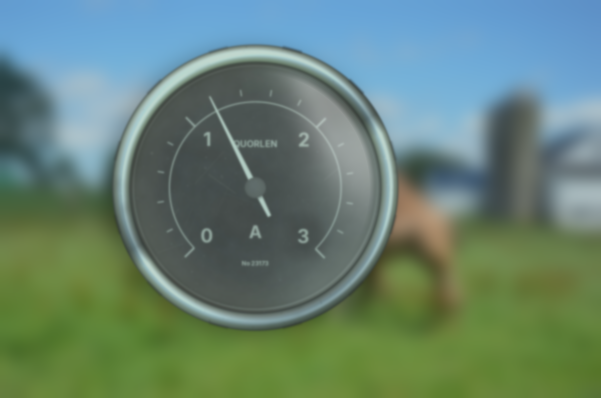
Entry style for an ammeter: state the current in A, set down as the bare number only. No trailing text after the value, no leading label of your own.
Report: 1.2
